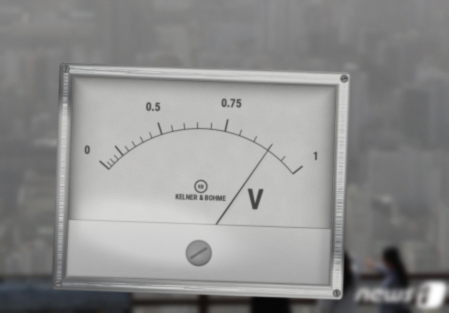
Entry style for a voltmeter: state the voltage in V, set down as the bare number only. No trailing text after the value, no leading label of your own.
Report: 0.9
